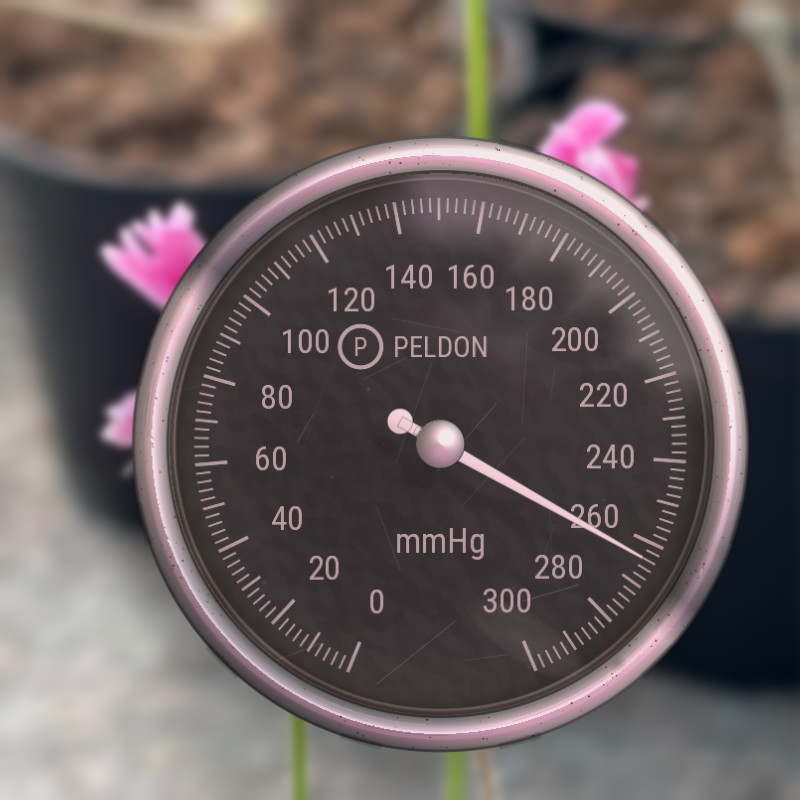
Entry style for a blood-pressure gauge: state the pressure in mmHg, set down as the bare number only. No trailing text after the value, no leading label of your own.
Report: 264
